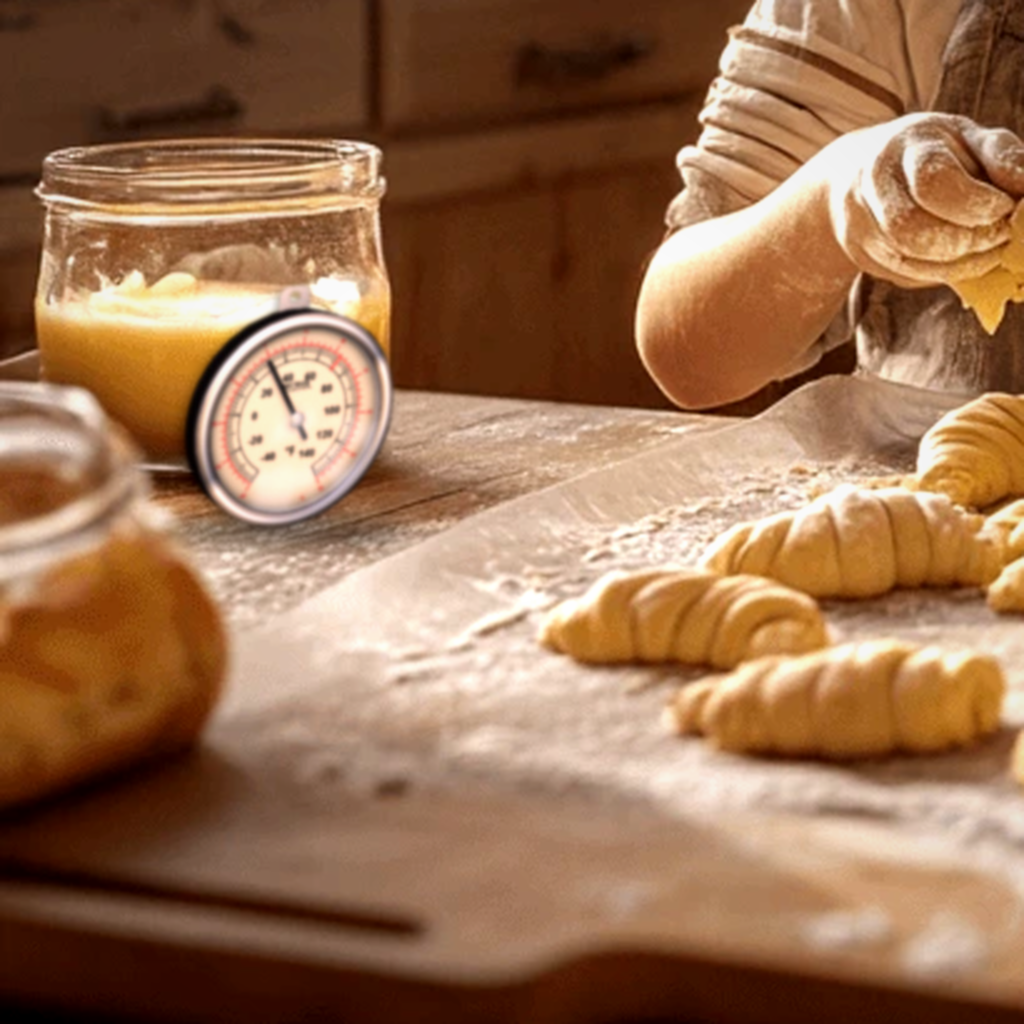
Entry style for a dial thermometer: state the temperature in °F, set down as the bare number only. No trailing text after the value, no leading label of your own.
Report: 30
